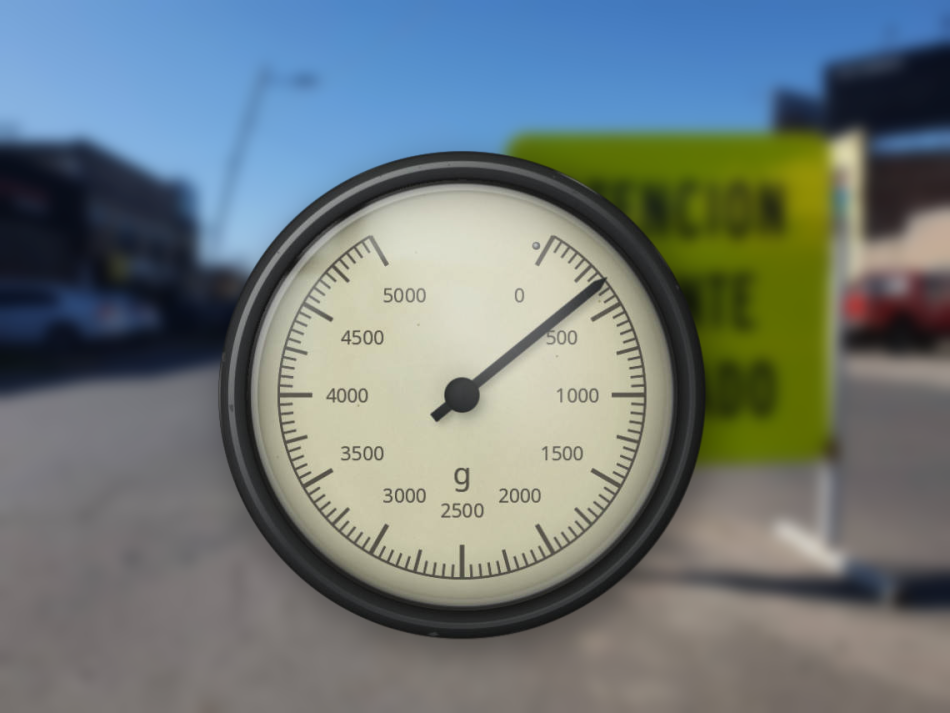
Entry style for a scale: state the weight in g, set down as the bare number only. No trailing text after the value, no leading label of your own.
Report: 350
